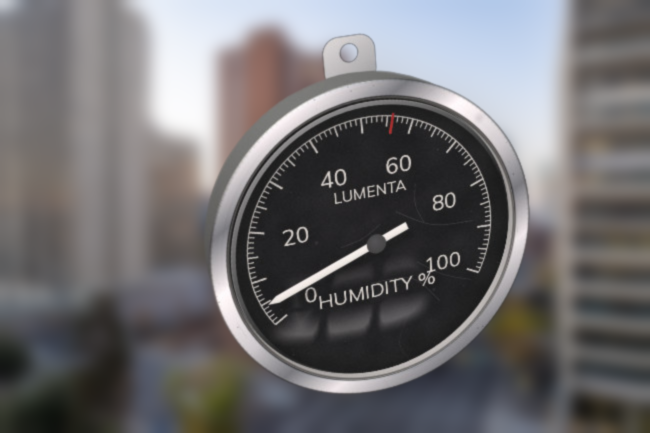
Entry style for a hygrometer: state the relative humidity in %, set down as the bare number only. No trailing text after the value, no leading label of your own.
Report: 5
